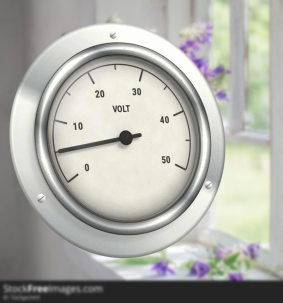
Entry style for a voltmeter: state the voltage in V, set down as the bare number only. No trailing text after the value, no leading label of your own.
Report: 5
